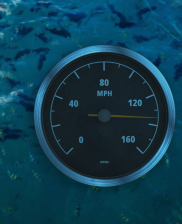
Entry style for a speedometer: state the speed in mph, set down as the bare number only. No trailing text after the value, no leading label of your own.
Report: 135
